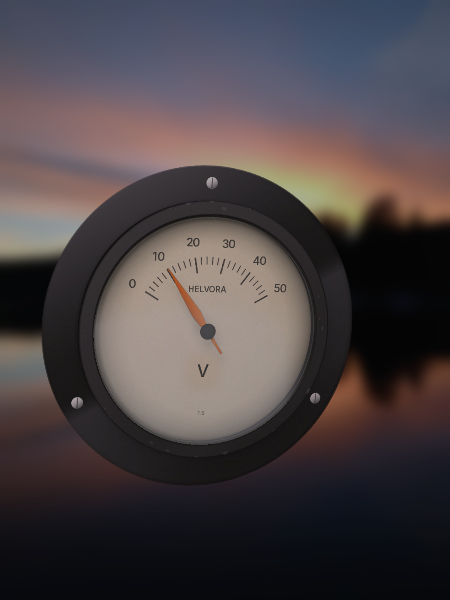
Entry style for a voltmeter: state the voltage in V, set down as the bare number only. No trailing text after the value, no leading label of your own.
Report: 10
